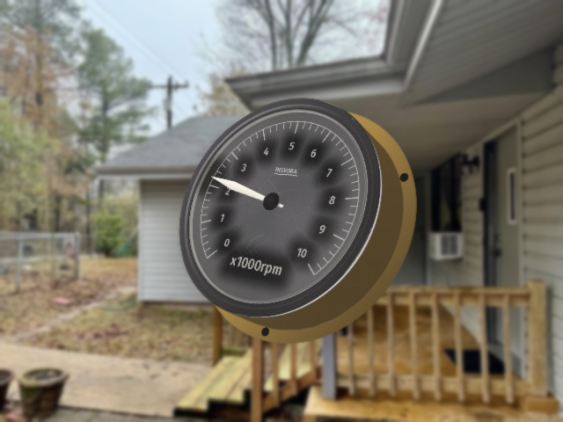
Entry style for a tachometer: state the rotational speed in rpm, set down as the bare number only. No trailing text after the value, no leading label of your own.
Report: 2200
